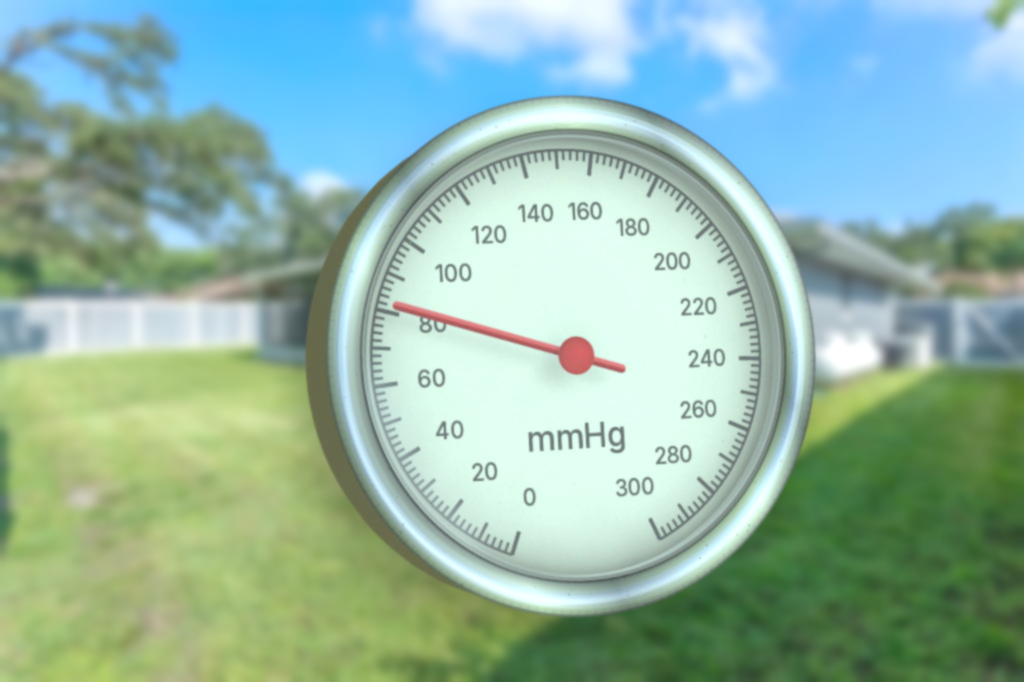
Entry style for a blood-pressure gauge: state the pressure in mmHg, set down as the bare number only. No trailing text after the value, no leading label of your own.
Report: 82
